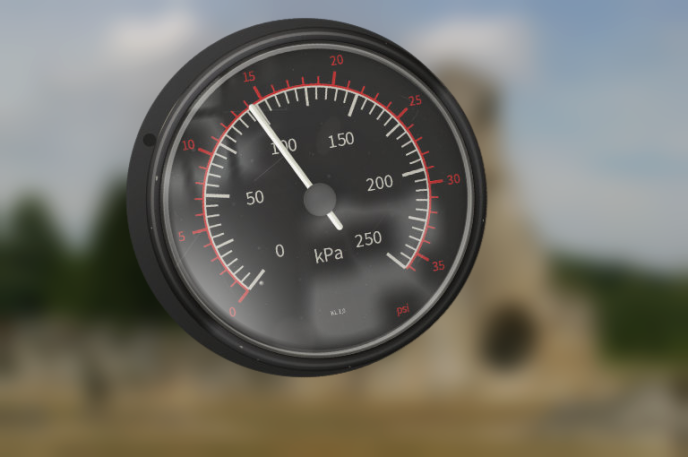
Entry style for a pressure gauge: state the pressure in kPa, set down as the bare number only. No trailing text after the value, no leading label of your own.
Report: 97.5
